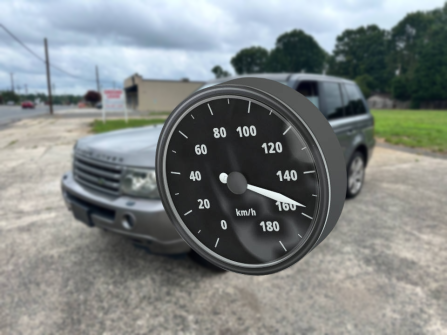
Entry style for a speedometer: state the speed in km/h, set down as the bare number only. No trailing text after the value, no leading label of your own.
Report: 155
